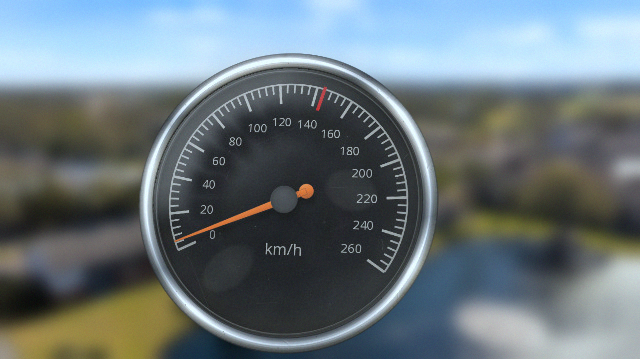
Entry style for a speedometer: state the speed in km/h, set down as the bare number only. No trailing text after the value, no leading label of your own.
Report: 4
